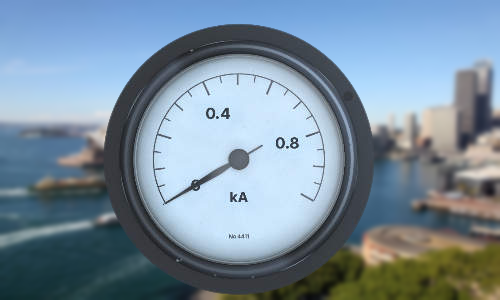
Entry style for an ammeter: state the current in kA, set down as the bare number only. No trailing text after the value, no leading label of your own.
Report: 0
